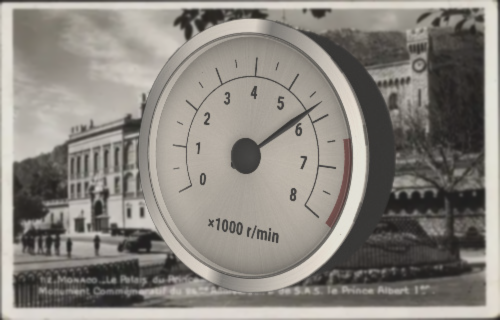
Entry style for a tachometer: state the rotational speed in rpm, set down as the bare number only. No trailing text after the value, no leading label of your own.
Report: 5750
